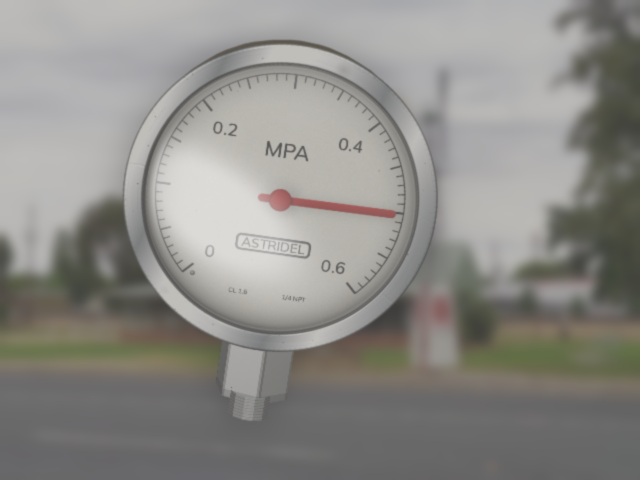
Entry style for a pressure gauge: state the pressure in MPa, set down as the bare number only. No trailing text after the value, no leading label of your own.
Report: 0.5
